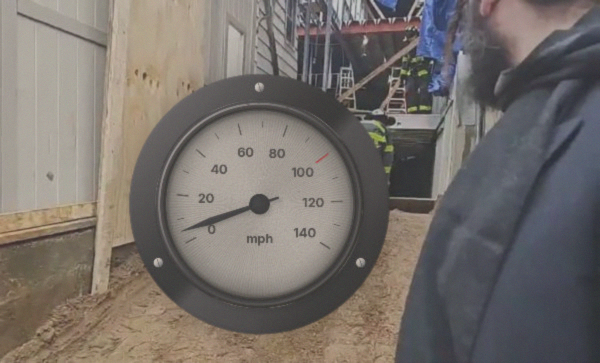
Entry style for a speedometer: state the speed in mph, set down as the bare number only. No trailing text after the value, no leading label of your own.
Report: 5
